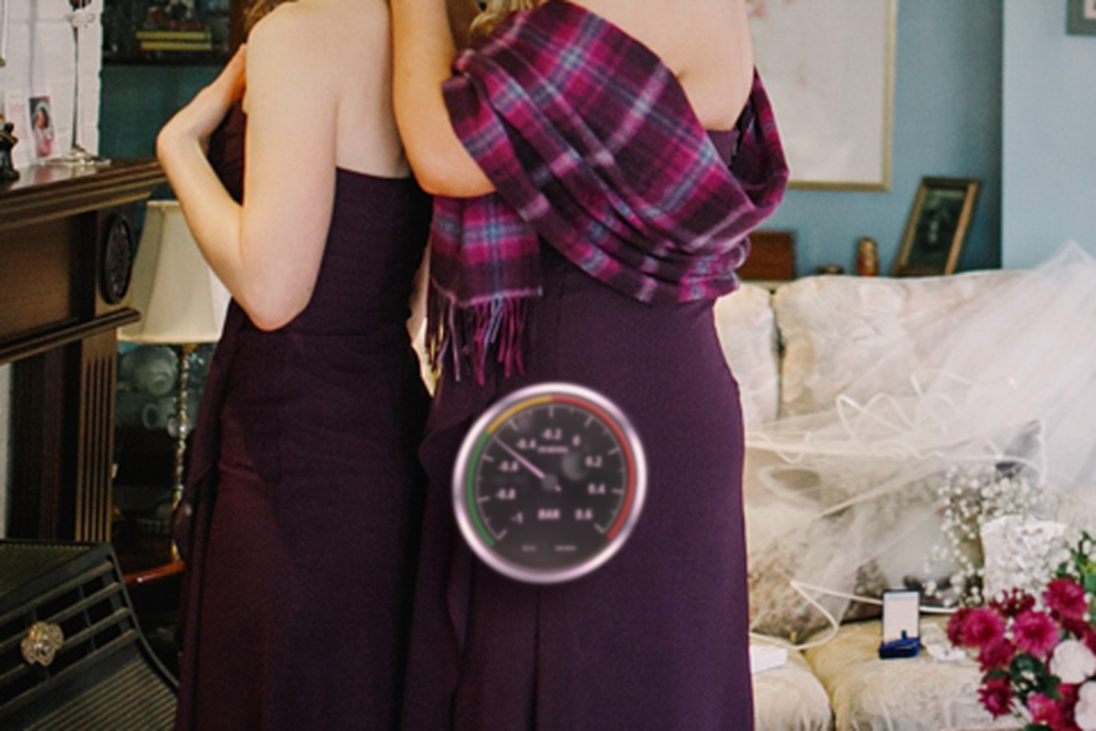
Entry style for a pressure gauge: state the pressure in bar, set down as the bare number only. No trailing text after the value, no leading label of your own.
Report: -0.5
